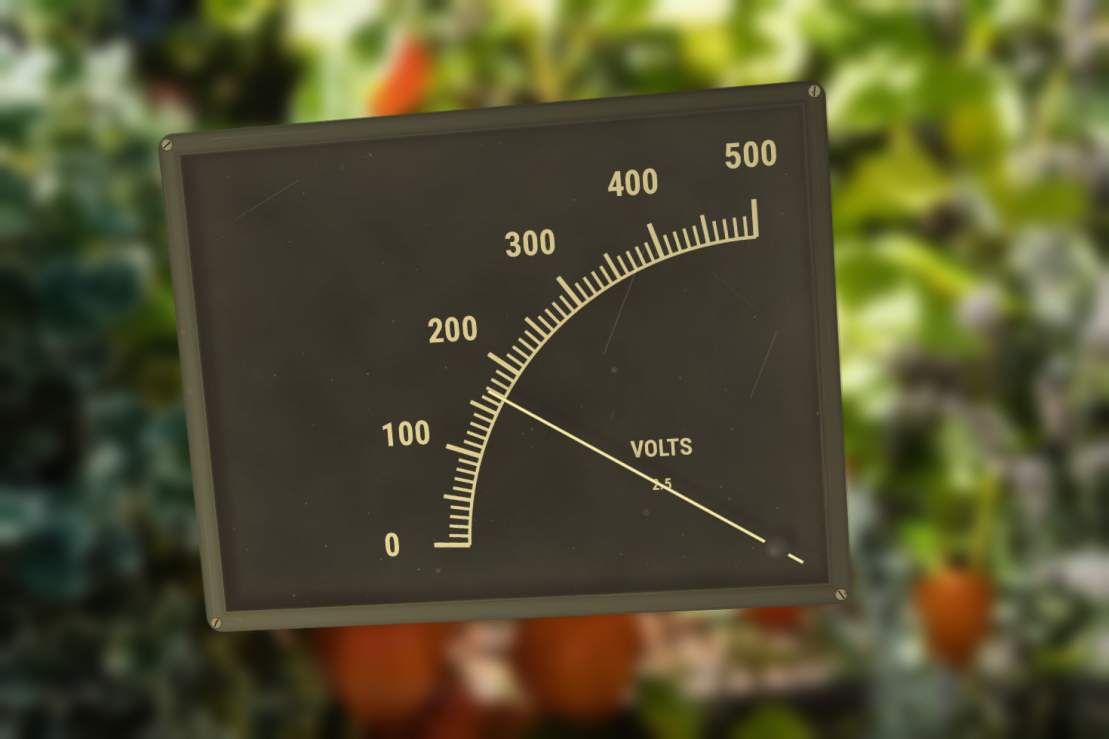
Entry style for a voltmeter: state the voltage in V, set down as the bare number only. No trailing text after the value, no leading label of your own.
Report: 170
